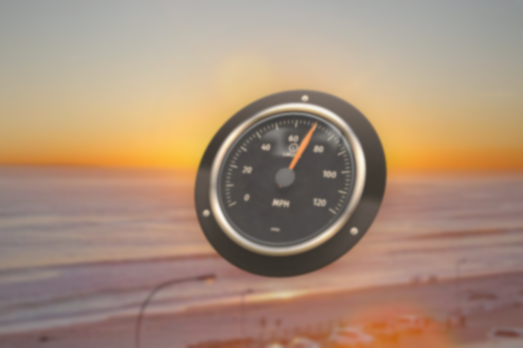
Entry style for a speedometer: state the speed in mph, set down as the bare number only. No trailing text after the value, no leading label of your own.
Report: 70
